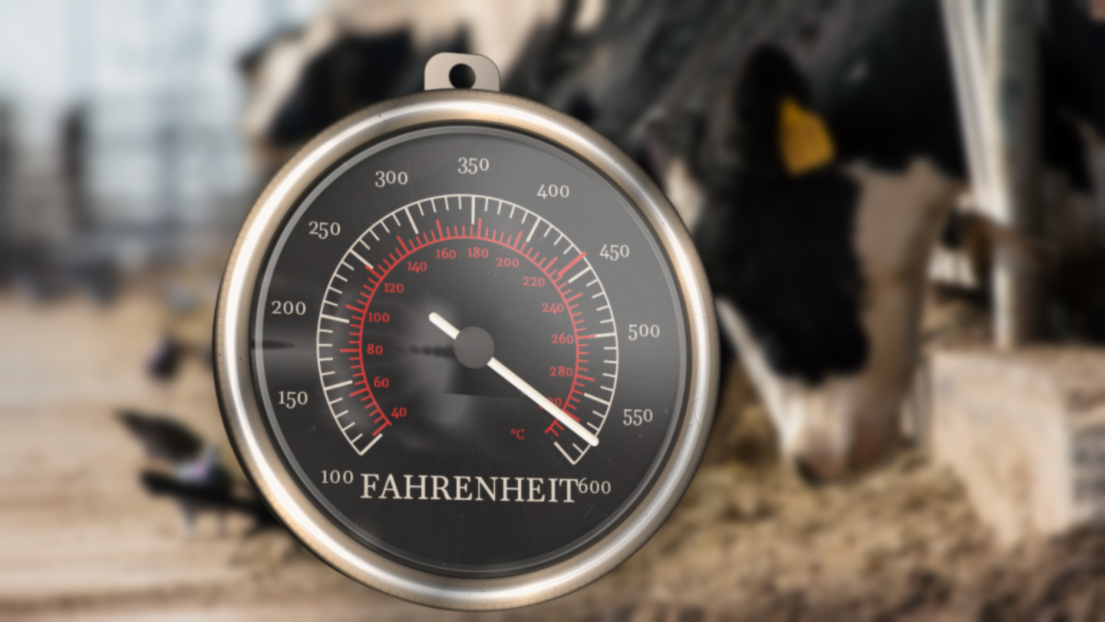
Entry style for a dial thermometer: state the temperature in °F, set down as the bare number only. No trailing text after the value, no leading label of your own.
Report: 580
